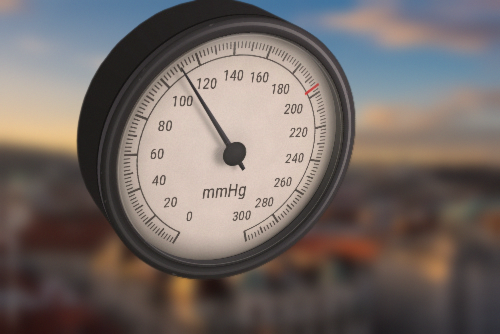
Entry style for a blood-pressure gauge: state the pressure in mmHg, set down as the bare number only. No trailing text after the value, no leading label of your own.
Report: 110
